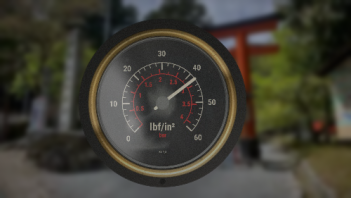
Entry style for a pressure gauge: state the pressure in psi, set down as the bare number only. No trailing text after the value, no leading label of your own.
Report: 42
